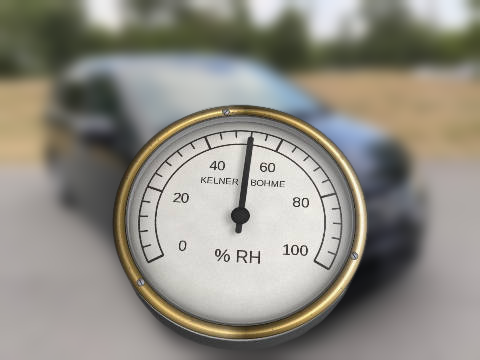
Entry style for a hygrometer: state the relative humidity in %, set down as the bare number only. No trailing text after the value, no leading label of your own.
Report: 52
